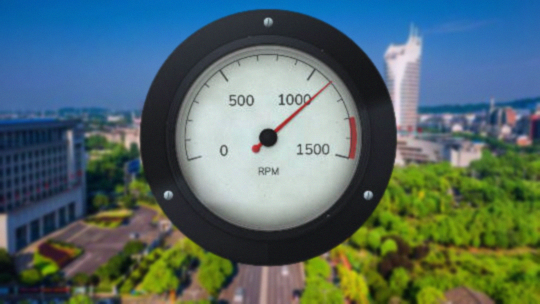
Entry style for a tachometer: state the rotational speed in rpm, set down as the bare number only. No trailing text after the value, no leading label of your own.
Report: 1100
